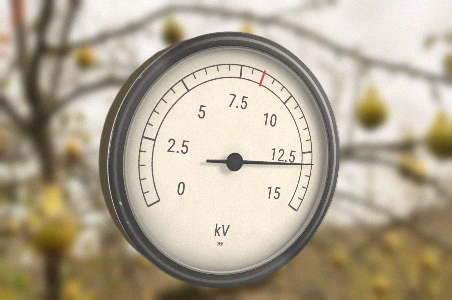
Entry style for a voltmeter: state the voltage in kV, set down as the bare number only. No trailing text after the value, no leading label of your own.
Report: 13
